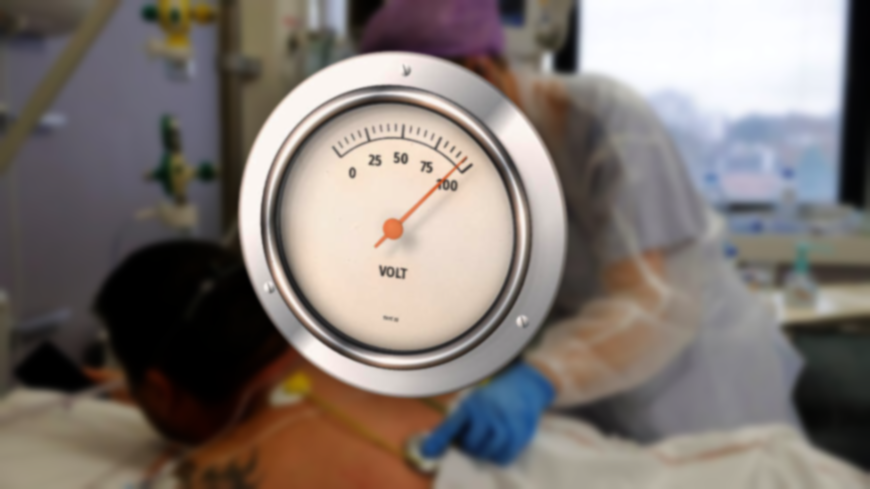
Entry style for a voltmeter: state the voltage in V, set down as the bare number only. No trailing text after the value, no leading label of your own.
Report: 95
